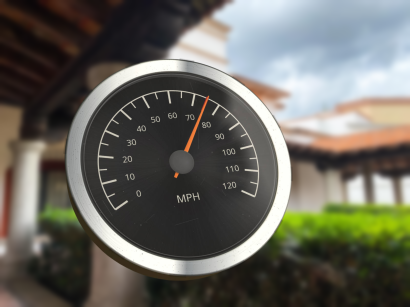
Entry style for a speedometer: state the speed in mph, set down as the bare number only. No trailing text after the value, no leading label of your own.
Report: 75
